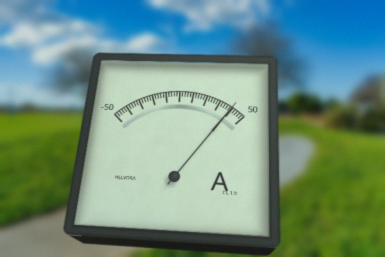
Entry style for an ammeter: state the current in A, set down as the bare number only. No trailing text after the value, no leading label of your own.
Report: 40
